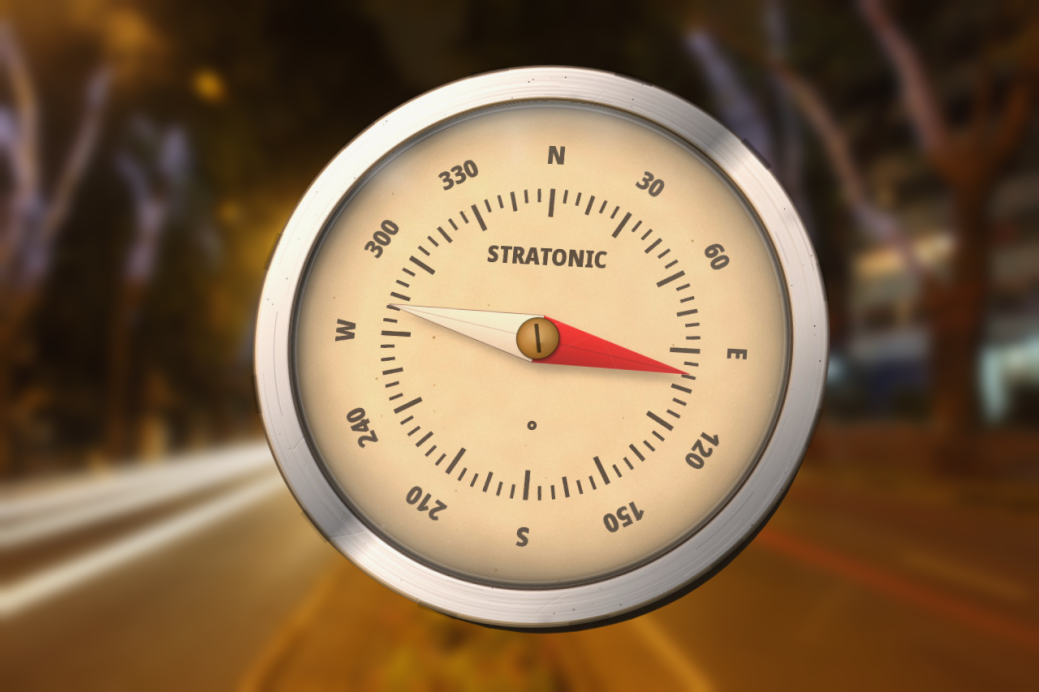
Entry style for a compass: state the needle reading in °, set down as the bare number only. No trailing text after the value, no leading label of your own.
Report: 100
